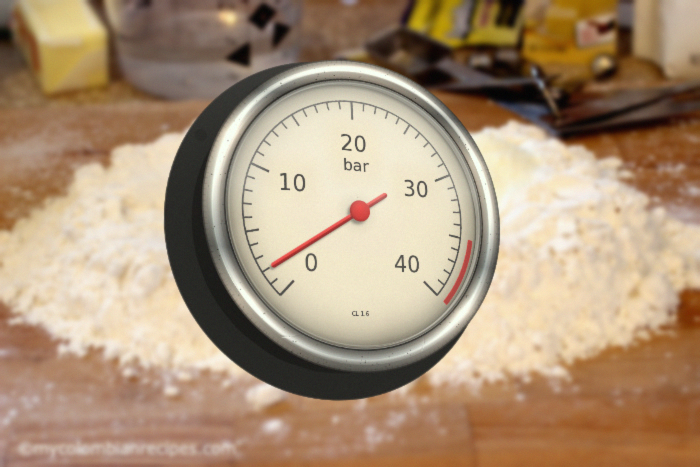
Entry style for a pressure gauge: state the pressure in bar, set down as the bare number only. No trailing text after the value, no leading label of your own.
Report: 2
